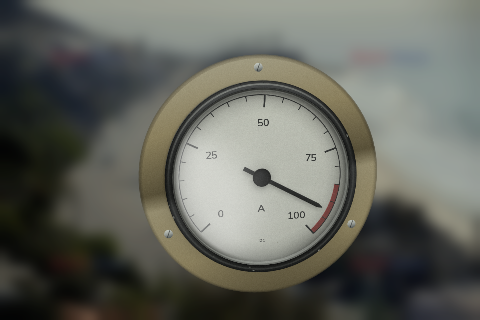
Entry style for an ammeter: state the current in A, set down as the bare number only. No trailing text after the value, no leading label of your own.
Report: 92.5
